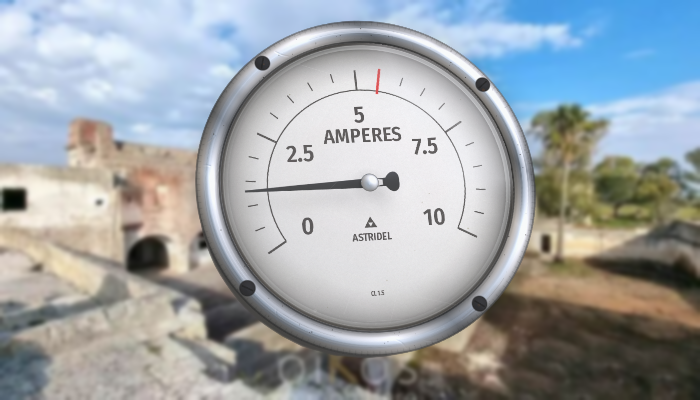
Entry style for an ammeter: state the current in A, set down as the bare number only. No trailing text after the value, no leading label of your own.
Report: 1.25
